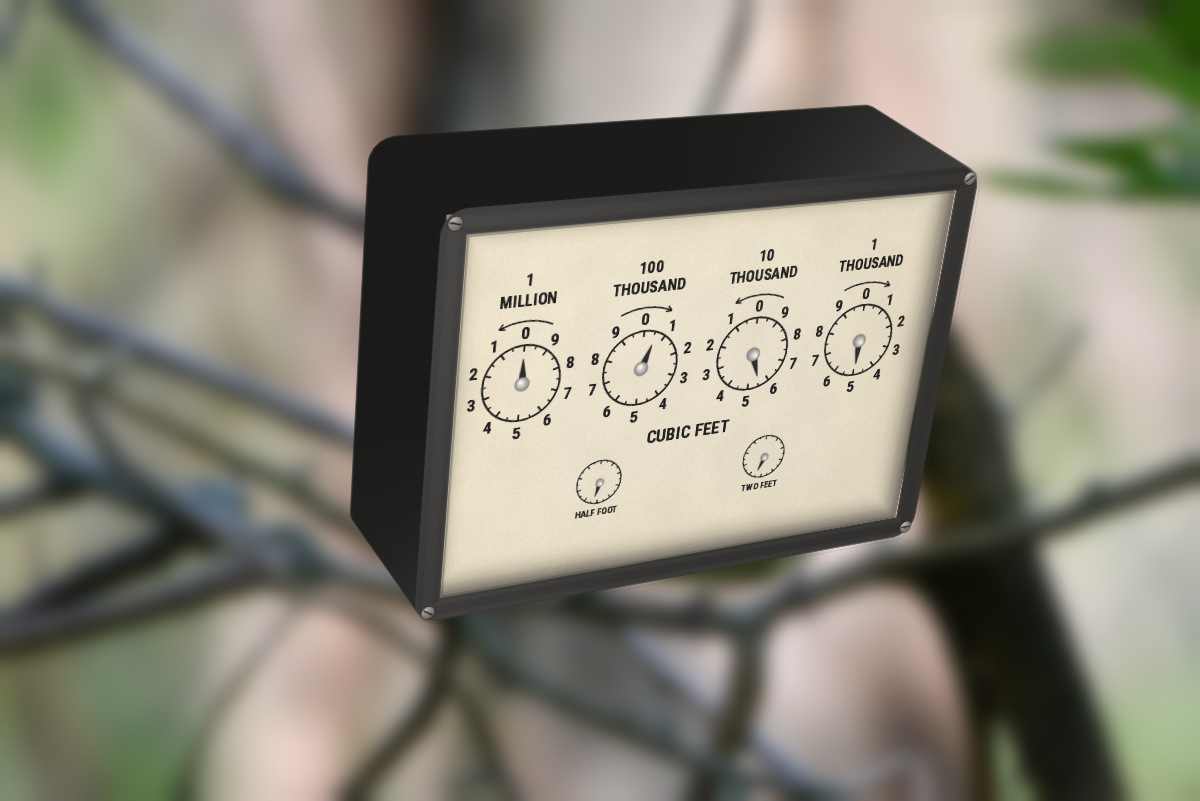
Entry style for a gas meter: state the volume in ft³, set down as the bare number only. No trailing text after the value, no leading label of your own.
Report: 5500
